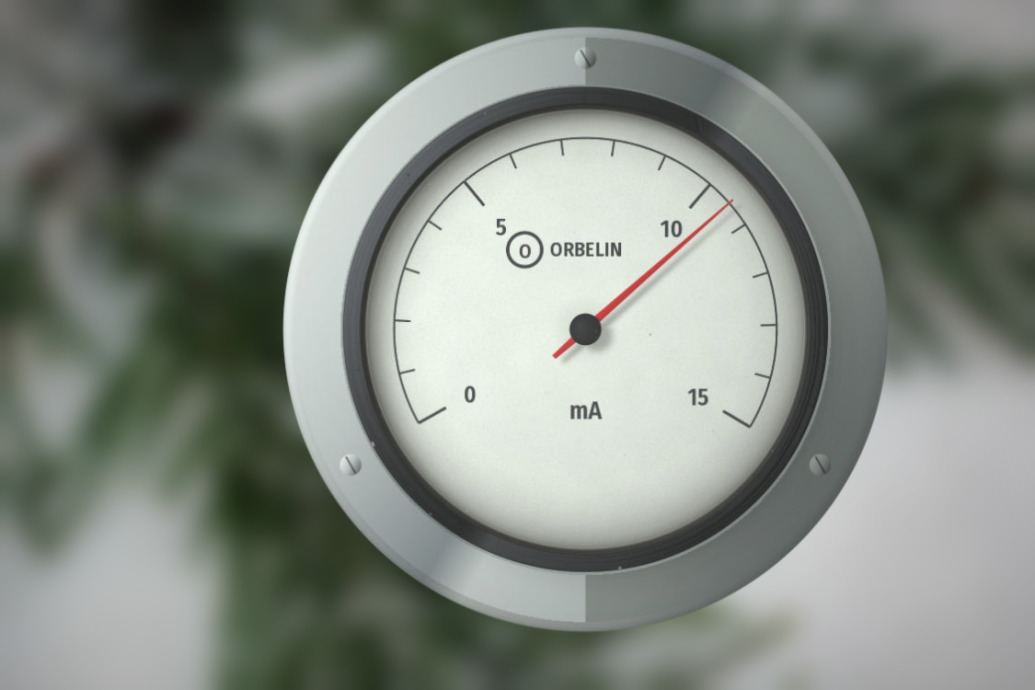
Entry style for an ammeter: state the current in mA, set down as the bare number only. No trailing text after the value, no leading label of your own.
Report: 10.5
